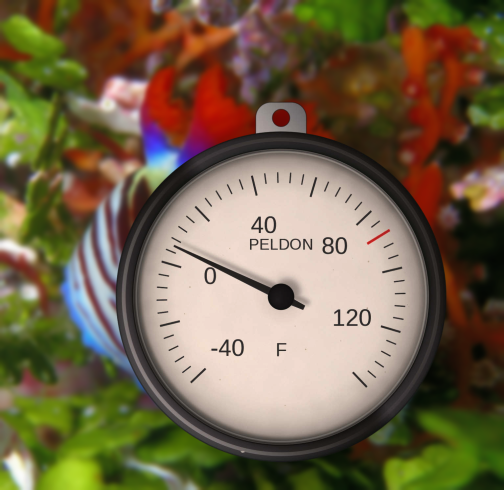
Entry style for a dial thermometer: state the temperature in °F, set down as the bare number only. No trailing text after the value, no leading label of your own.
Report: 6
